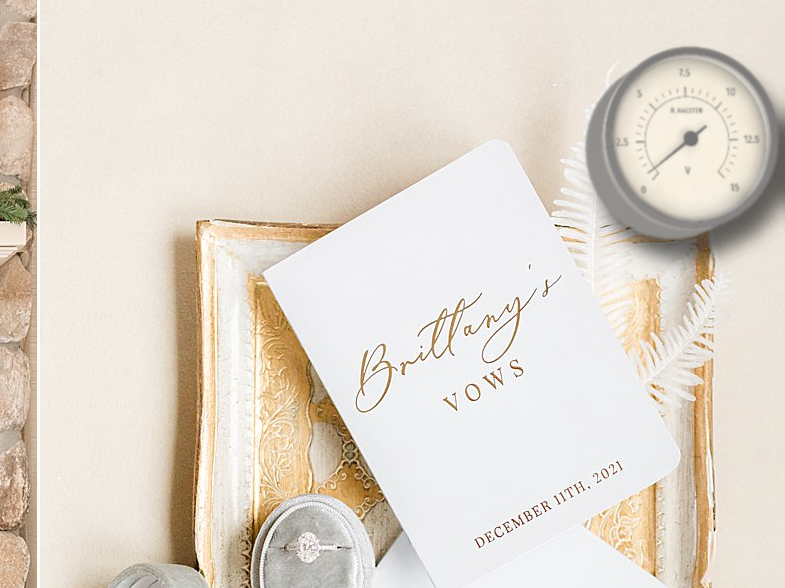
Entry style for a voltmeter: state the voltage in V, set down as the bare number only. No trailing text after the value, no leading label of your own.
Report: 0.5
